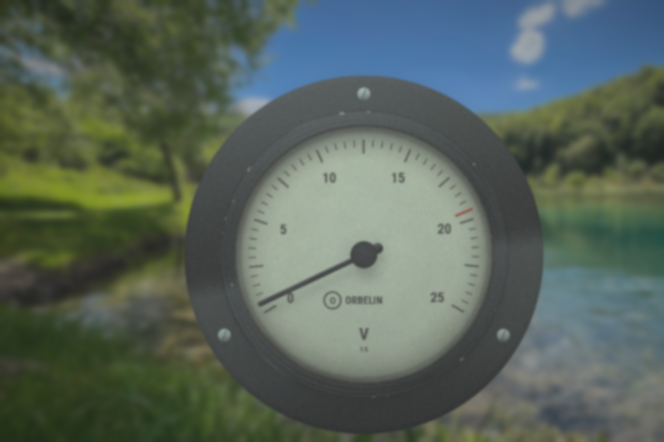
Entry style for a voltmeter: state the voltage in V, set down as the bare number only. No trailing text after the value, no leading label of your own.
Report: 0.5
